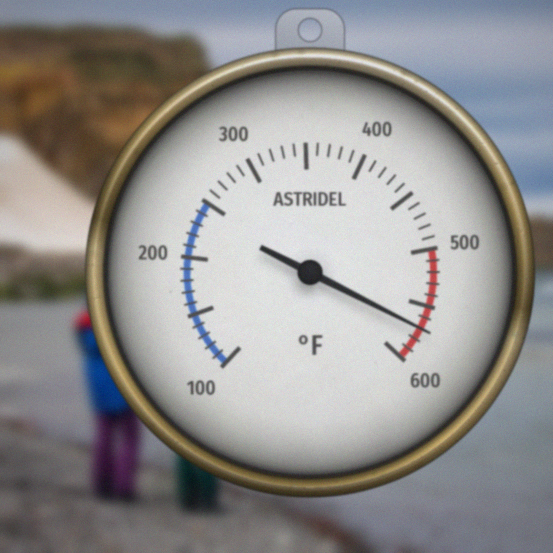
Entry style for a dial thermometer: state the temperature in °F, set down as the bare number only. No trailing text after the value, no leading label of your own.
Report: 570
